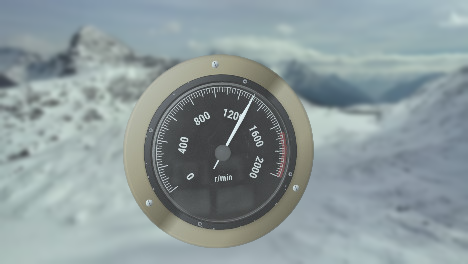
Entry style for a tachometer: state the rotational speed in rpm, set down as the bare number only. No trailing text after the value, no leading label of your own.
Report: 1300
